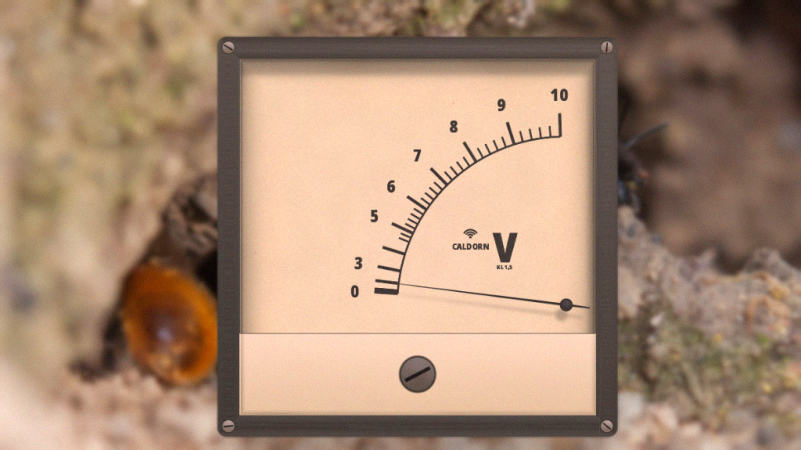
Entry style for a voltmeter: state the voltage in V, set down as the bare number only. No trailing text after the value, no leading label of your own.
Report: 2
